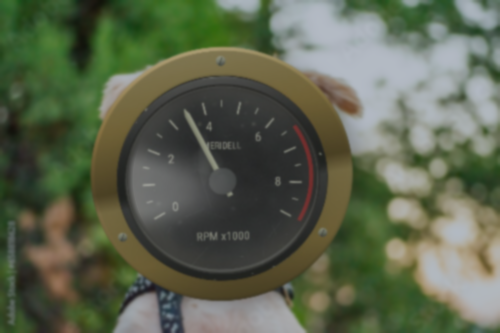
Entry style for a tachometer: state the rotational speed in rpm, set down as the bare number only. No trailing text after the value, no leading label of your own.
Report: 3500
